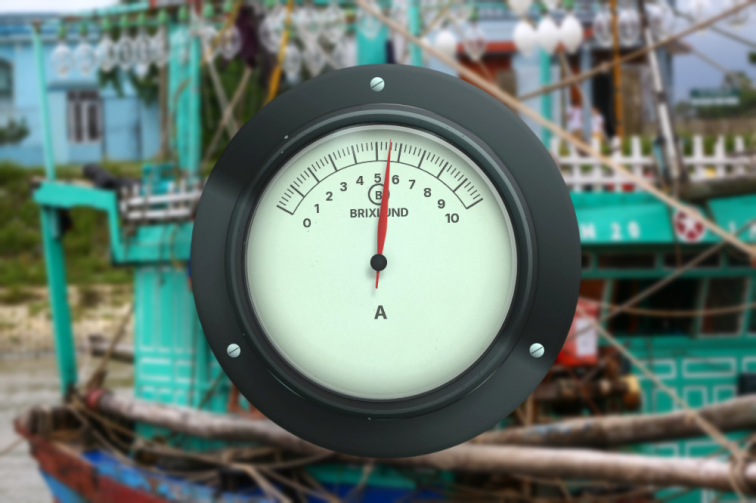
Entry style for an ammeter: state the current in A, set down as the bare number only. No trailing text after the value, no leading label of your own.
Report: 5.6
